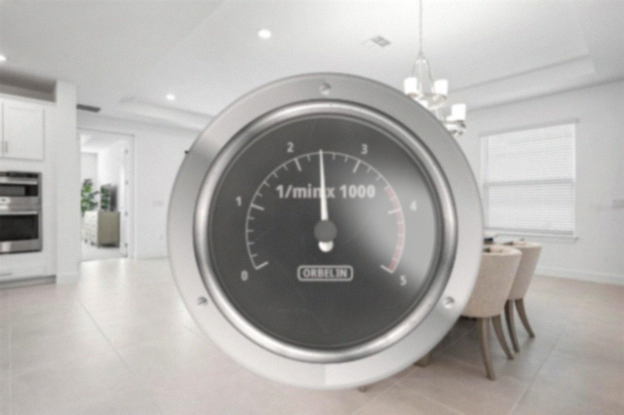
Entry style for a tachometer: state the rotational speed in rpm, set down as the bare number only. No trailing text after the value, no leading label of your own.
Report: 2400
